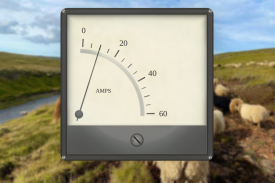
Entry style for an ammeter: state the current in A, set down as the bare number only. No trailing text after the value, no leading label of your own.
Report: 10
